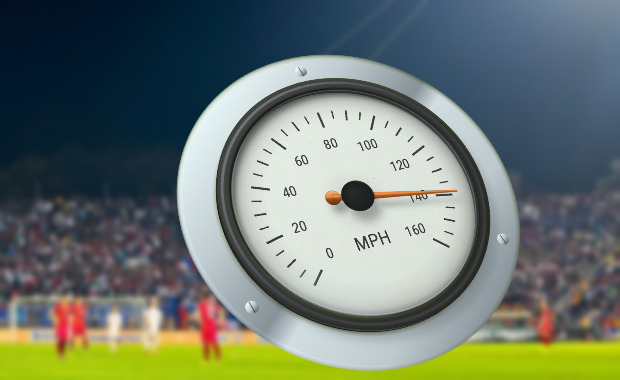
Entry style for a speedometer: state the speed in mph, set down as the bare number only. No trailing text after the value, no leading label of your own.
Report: 140
